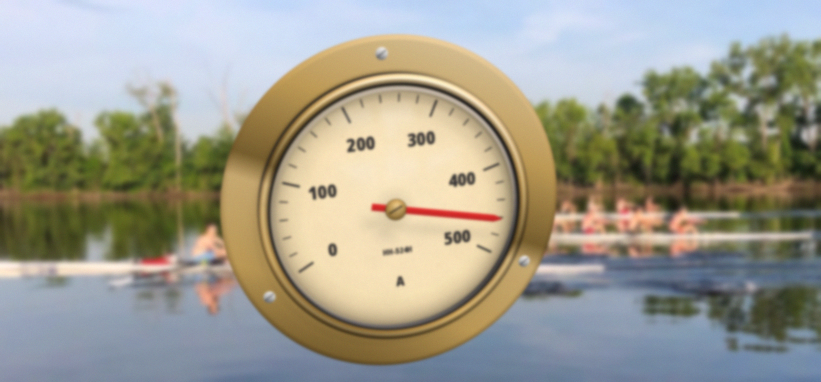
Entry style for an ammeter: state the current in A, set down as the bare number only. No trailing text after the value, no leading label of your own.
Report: 460
